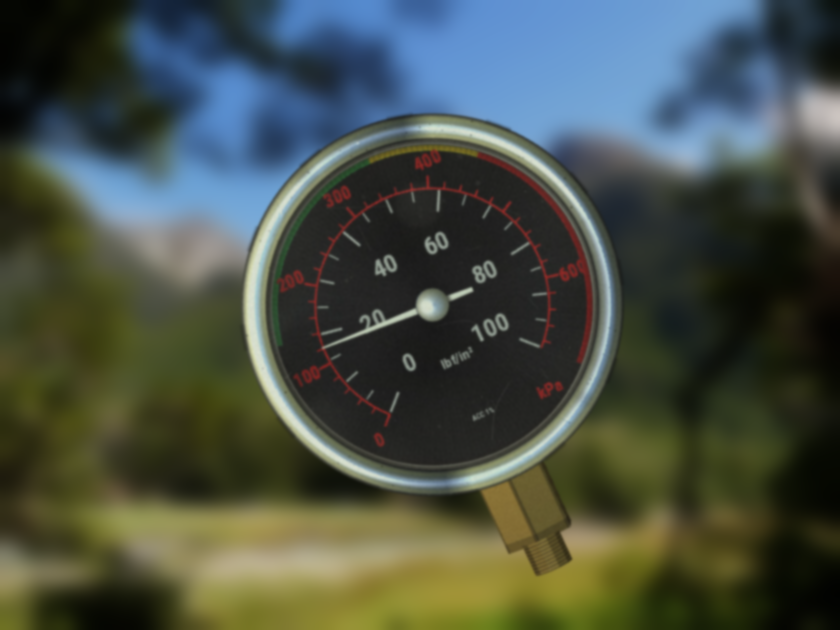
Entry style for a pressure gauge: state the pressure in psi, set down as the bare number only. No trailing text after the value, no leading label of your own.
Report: 17.5
